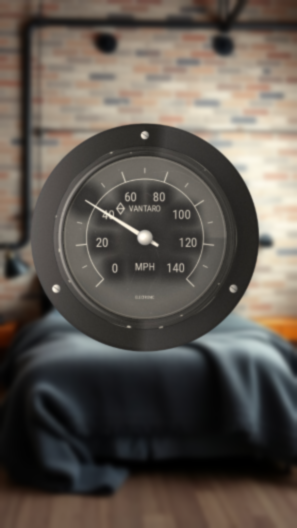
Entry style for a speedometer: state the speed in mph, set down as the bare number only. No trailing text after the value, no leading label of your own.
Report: 40
